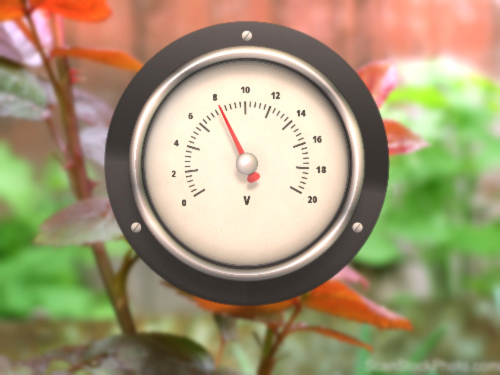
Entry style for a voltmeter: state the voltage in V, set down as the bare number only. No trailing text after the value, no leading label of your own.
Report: 8
